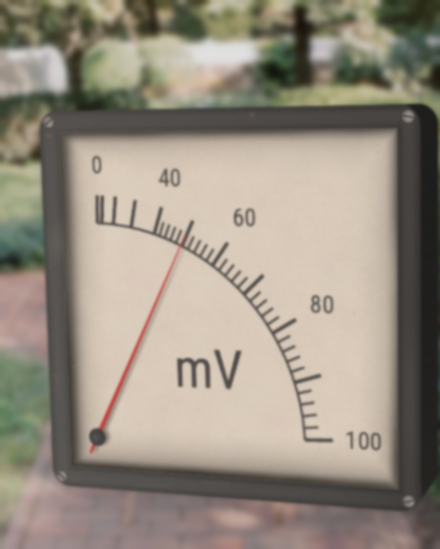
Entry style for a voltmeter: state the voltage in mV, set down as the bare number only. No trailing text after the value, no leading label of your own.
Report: 50
